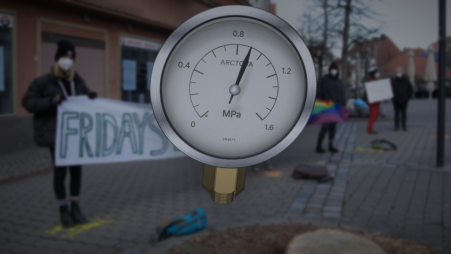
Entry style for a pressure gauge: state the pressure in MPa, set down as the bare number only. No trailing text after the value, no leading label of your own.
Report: 0.9
